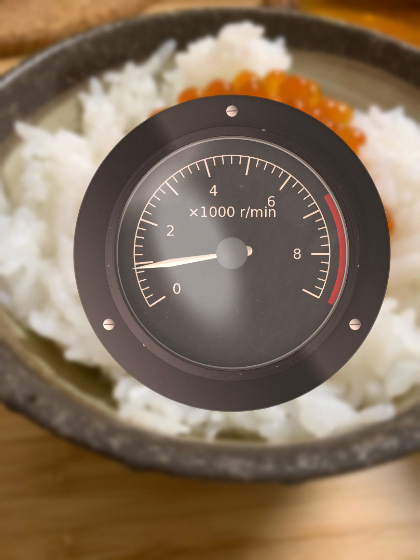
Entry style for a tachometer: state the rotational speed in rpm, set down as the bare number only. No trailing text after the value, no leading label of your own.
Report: 900
